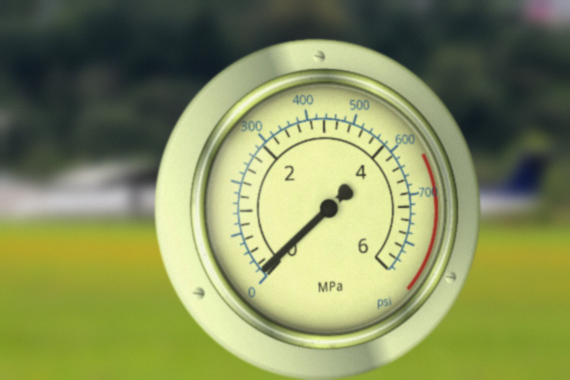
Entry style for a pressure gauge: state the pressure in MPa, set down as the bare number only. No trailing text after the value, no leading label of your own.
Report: 0.1
